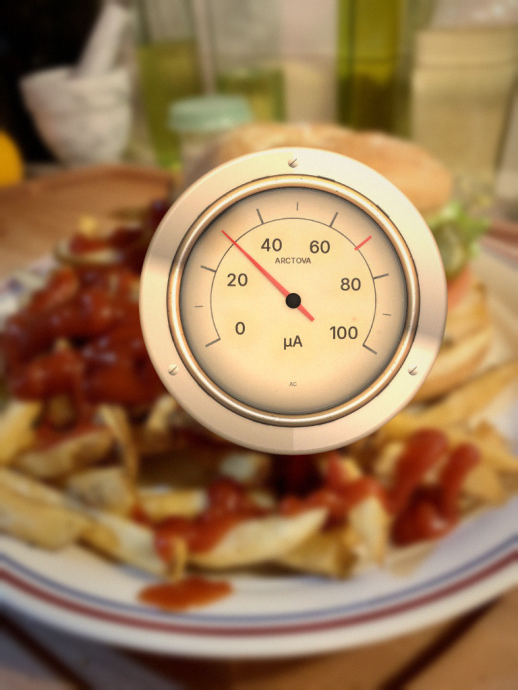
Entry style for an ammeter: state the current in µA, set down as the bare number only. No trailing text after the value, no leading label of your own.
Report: 30
